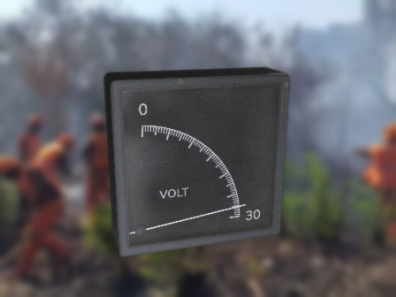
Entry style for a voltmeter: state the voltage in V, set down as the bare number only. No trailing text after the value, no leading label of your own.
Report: 27.5
